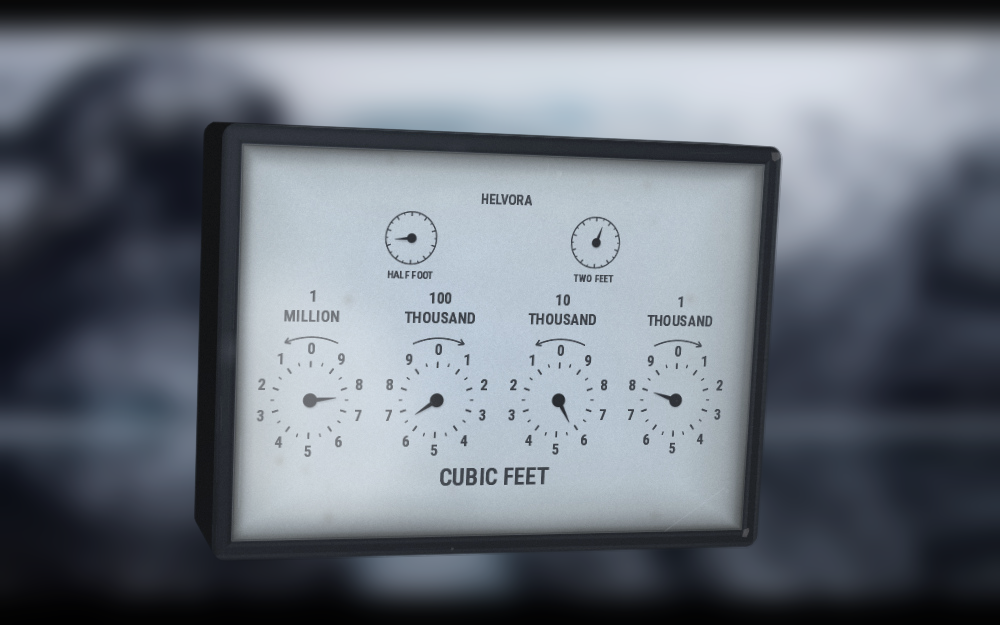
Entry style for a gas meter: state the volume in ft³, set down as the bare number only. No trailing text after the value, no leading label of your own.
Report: 765800
